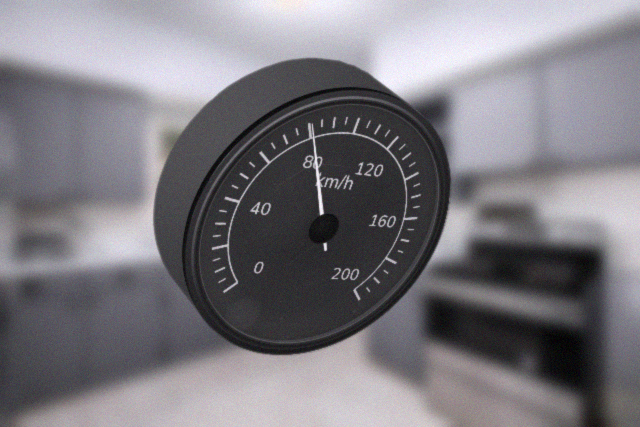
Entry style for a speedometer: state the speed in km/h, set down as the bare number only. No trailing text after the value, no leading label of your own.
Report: 80
